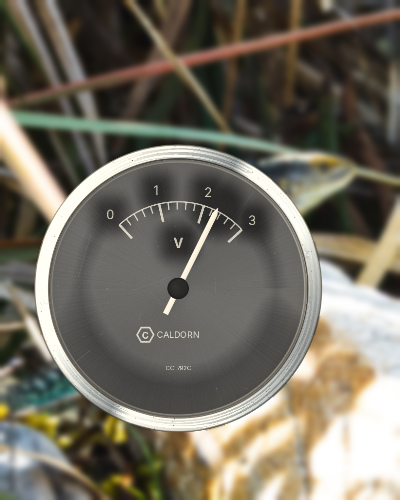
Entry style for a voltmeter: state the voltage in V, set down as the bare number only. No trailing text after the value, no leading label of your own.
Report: 2.3
